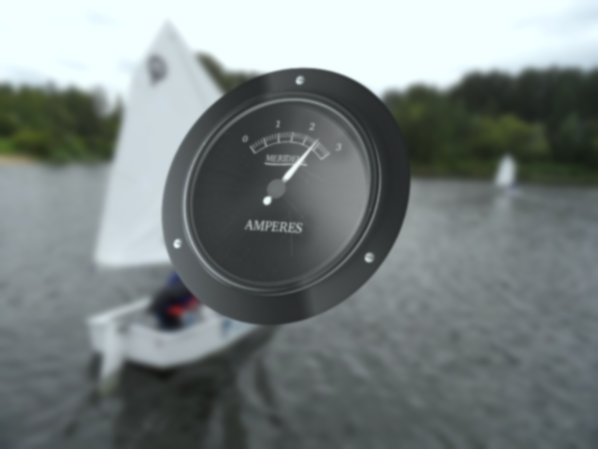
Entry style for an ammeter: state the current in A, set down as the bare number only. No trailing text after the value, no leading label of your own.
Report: 2.5
